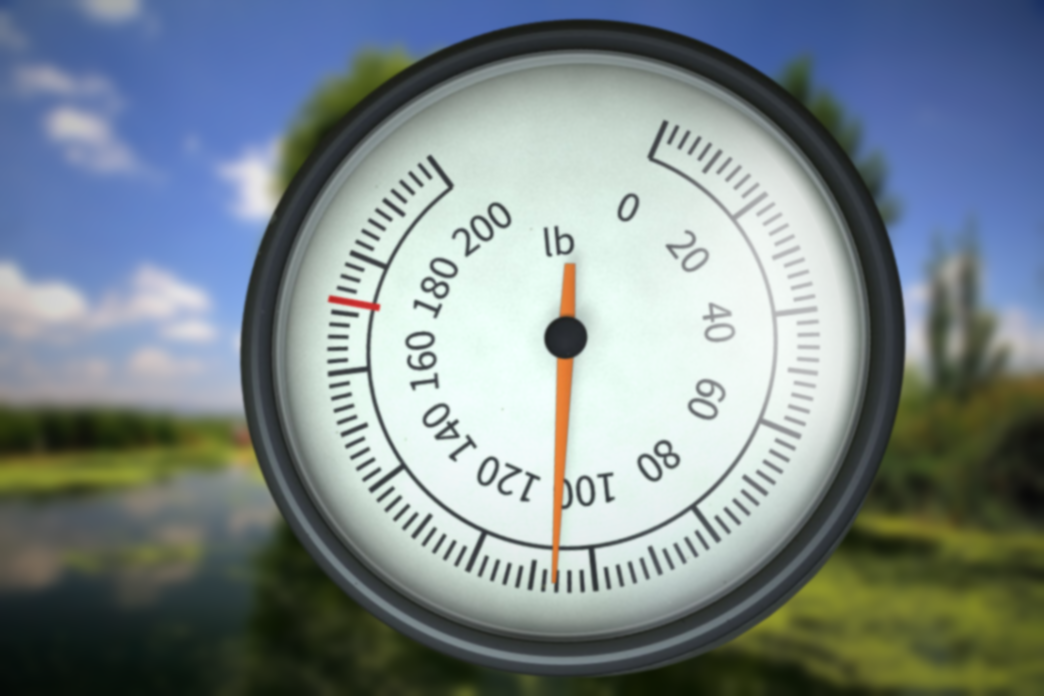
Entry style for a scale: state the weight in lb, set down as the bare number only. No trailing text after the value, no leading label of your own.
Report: 106
